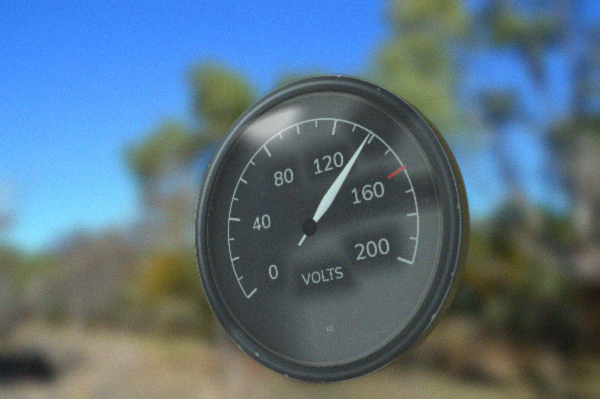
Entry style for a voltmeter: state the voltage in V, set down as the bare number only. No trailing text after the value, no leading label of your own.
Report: 140
